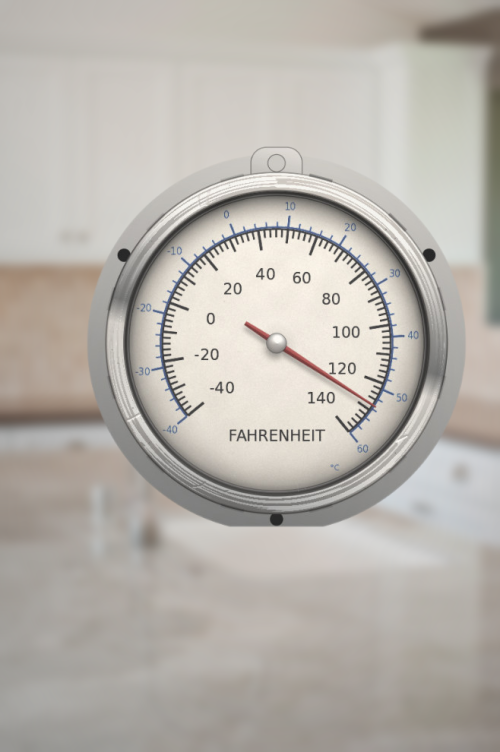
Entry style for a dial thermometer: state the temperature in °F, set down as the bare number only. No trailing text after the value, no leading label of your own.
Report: 128
